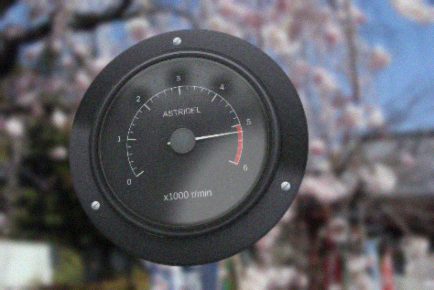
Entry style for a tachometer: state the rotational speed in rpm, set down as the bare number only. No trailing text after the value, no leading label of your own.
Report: 5200
